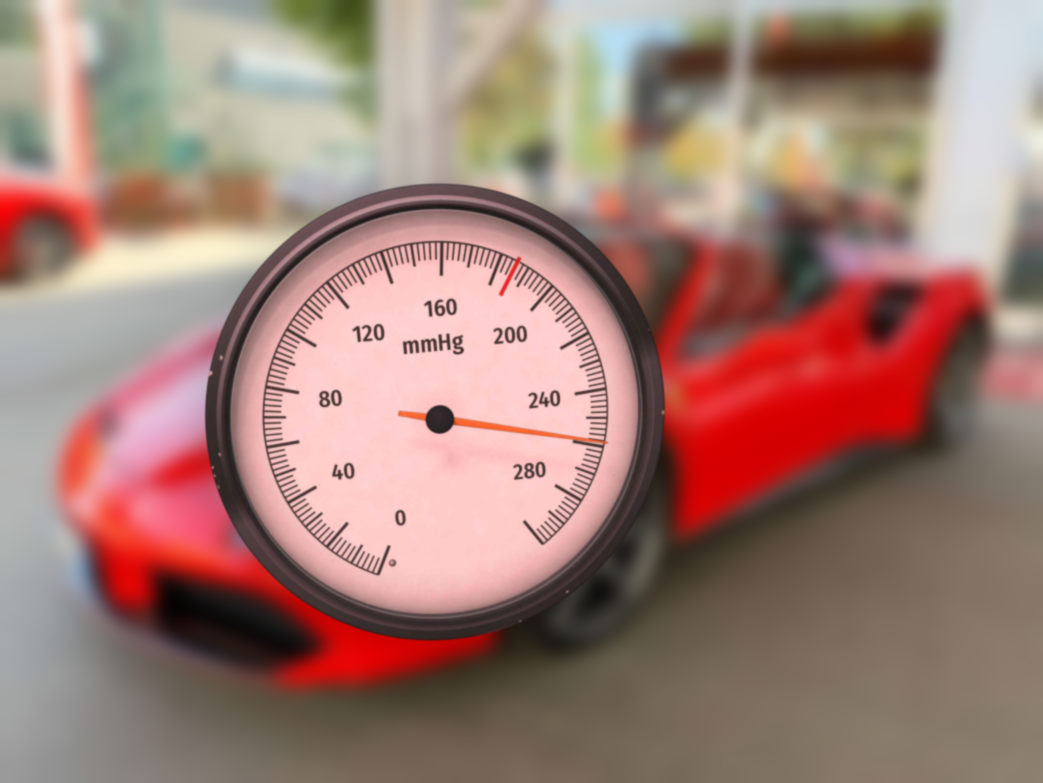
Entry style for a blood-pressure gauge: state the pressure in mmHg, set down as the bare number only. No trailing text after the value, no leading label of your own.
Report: 258
